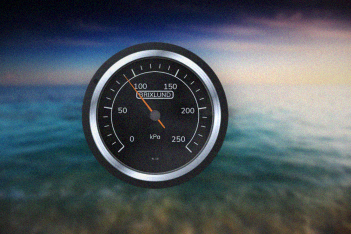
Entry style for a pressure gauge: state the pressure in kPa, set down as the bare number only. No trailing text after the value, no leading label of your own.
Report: 90
